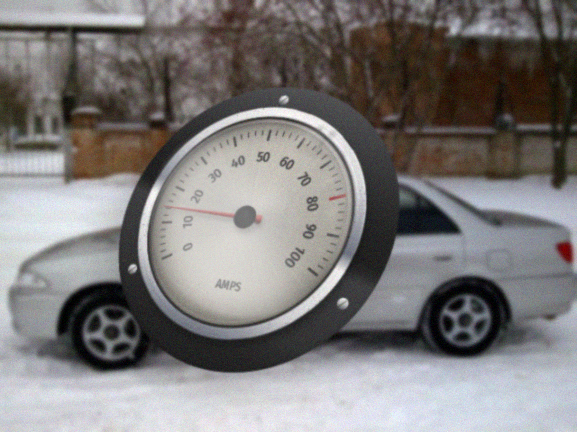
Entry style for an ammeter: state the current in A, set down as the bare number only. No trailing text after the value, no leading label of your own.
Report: 14
